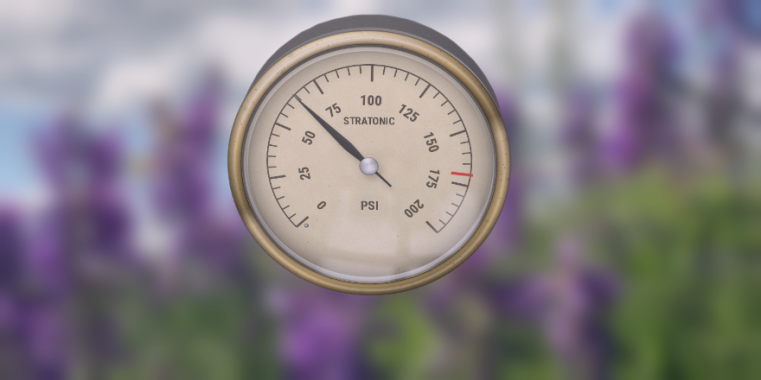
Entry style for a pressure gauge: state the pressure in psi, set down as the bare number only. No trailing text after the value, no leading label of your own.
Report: 65
